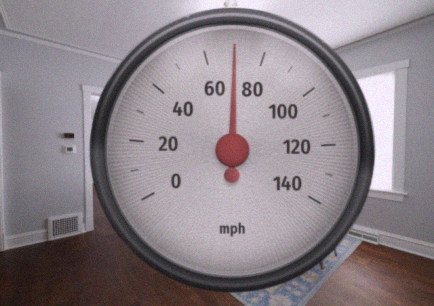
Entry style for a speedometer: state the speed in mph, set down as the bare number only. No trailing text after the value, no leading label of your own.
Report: 70
